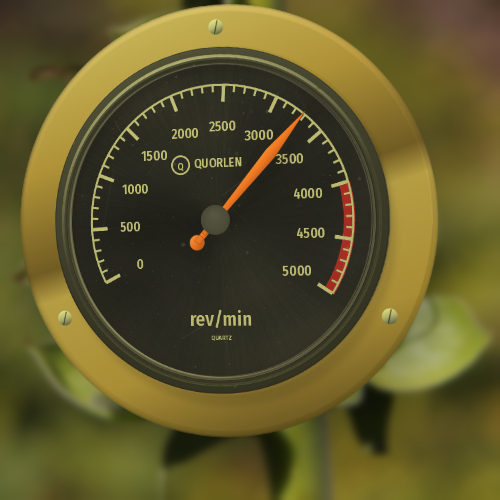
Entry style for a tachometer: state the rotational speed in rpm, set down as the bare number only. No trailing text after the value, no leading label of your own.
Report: 3300
